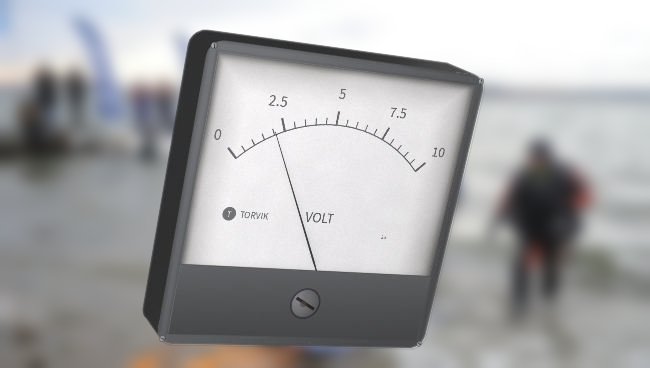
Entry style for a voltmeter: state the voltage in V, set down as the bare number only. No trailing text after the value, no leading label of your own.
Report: 2
